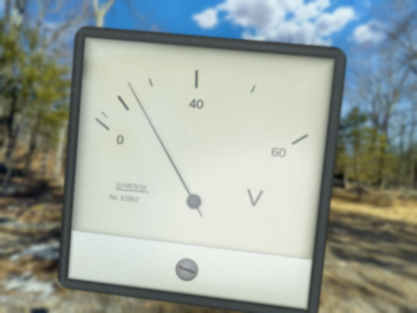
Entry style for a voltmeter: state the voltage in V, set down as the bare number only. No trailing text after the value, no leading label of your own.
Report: 25
